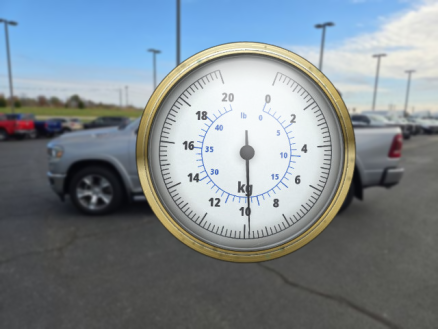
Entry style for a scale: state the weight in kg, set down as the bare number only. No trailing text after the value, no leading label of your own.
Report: 9.8
